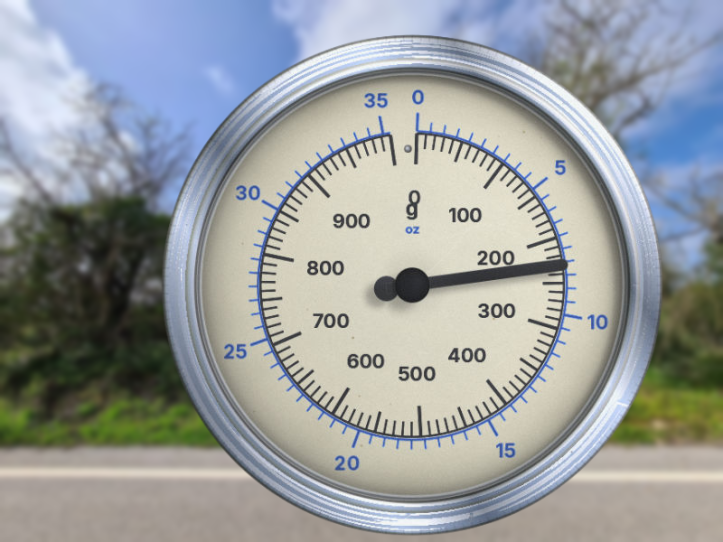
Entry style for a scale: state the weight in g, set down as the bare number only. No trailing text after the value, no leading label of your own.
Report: 230
